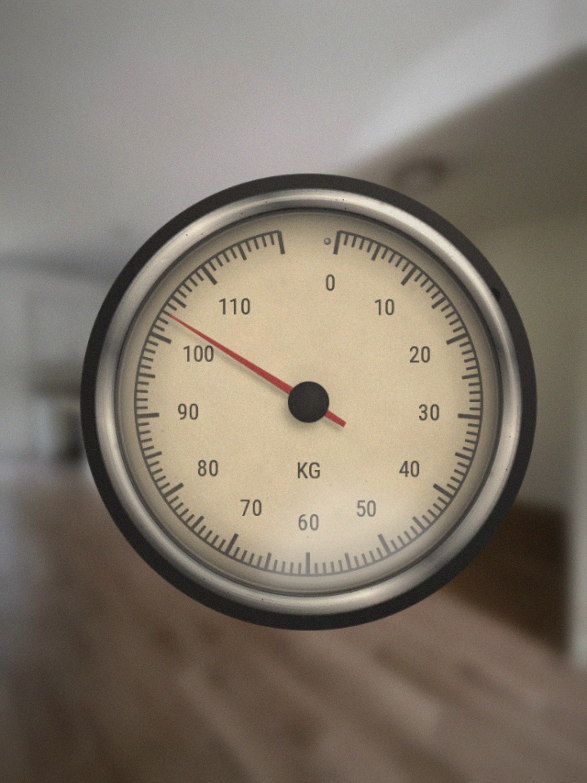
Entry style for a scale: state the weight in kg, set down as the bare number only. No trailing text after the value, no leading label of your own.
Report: 103
